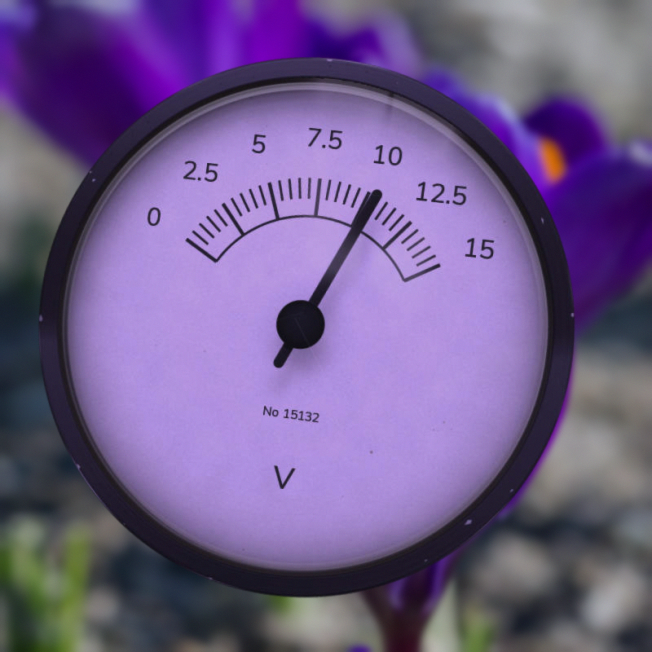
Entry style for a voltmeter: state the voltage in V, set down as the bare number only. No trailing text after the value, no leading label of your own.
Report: 10.5
